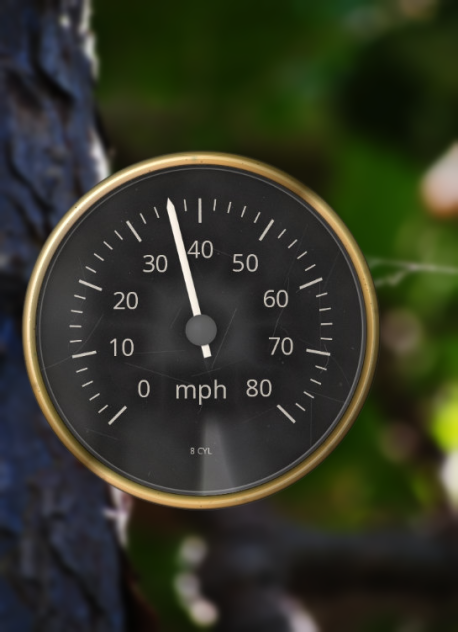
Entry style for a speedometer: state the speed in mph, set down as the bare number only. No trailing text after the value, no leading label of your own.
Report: 36
